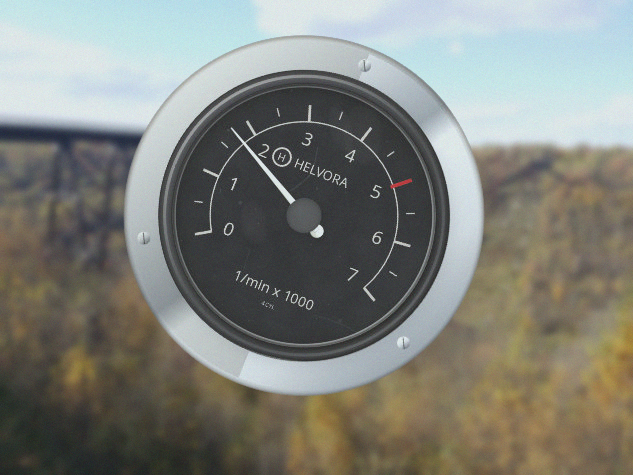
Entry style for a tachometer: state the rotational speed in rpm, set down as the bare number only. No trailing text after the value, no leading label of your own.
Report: 1750
